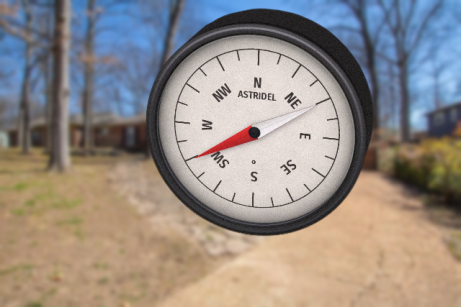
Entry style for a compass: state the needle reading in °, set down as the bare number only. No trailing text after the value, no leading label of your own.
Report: 240
